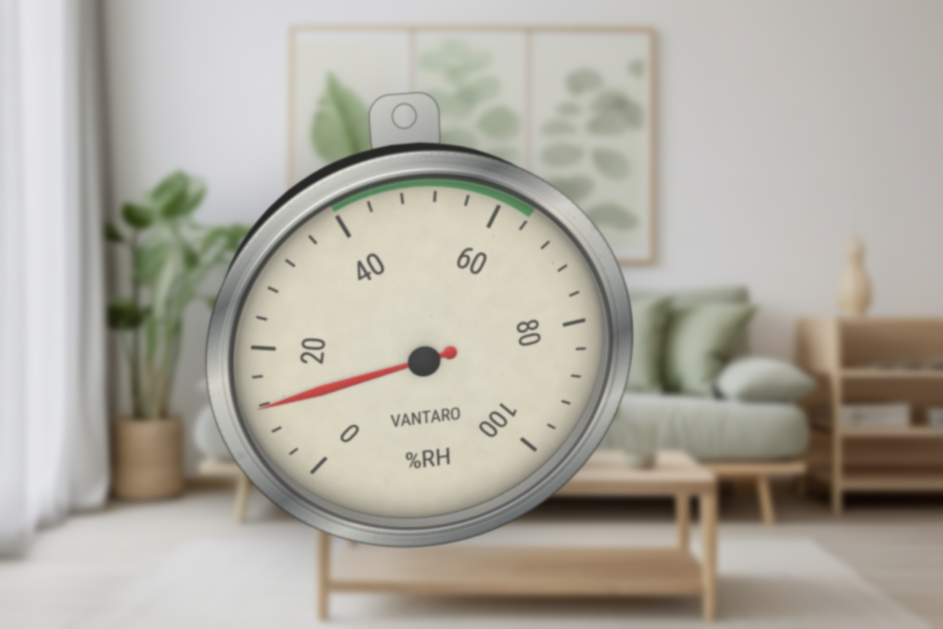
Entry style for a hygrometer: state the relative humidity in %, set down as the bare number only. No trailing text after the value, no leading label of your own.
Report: 12
